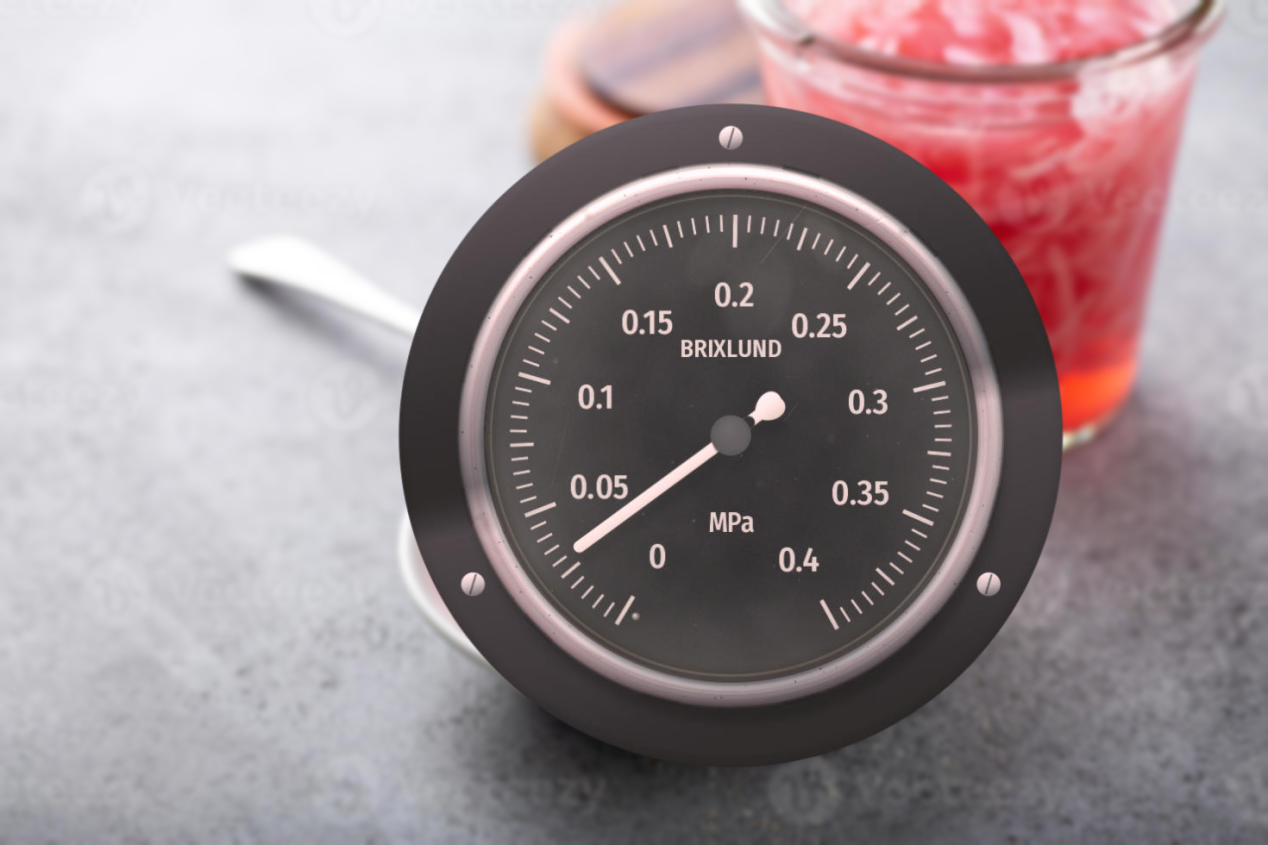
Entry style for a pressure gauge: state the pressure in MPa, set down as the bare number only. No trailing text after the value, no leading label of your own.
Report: 0.03
